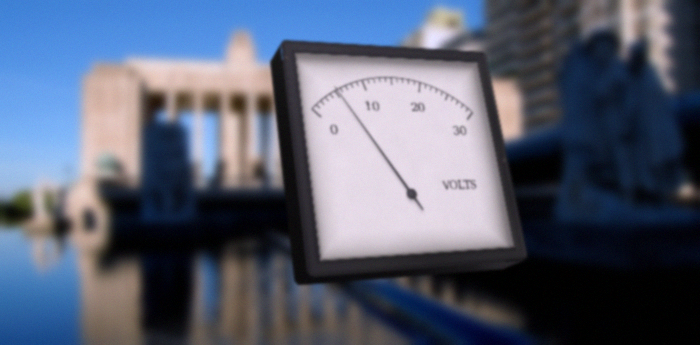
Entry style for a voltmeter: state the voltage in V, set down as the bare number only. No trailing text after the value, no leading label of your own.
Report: 5
